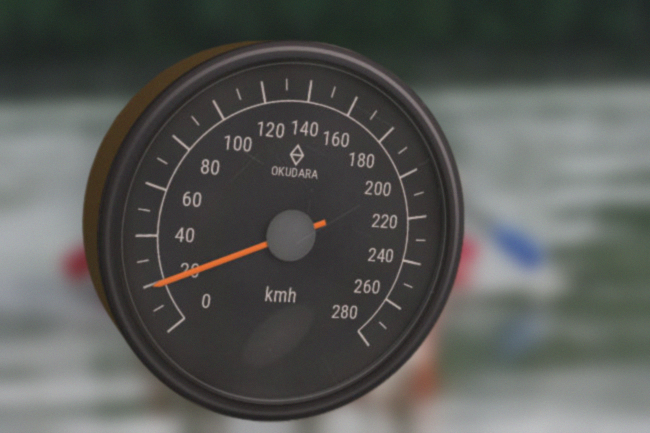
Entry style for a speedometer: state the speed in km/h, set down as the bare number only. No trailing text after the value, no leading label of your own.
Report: 20
